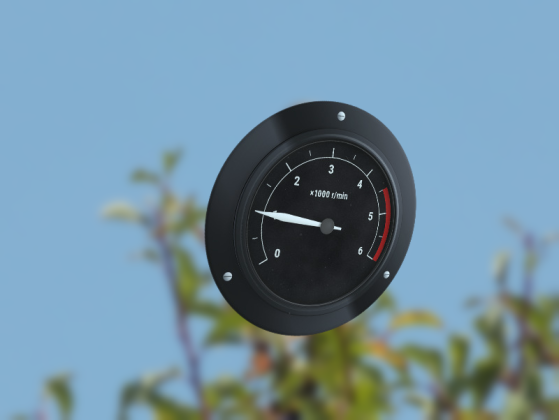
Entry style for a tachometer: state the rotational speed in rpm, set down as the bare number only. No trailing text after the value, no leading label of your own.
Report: 1000
